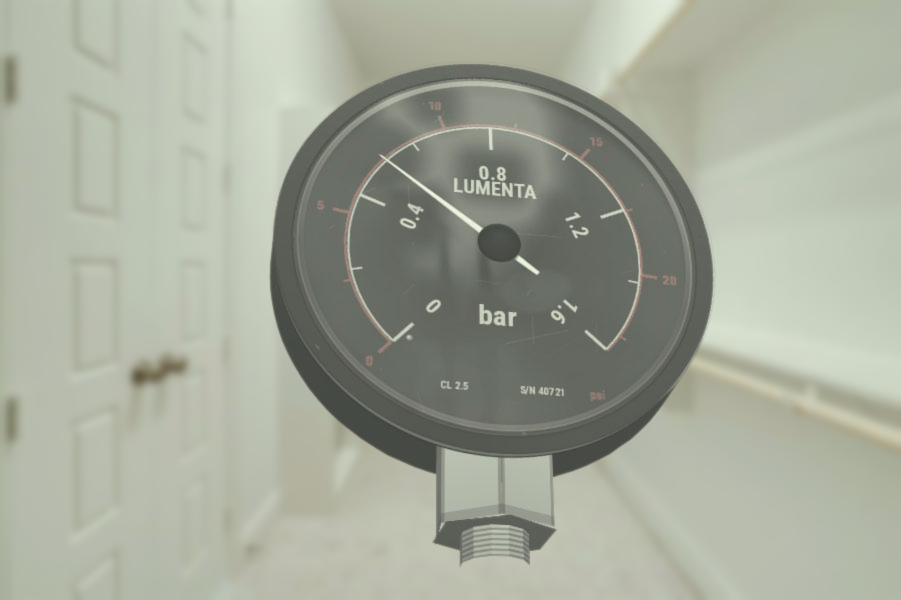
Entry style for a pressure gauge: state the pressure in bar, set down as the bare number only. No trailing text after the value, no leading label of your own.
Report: 0.5
